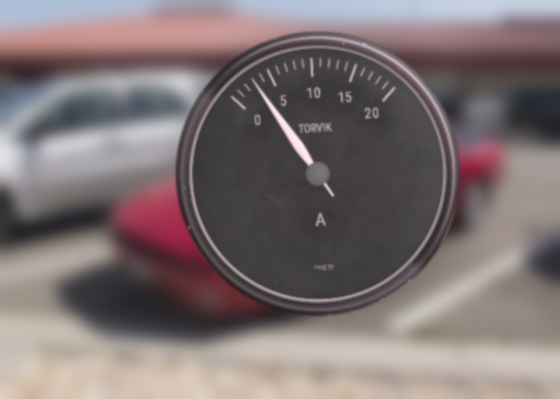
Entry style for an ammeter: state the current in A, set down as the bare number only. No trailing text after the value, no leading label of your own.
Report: 3
